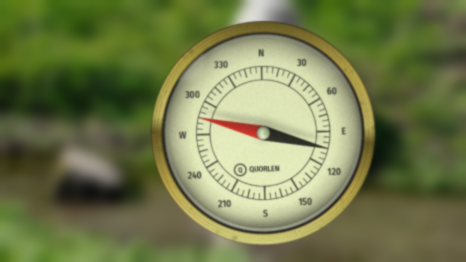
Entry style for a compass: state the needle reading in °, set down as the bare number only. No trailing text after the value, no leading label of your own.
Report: 285
